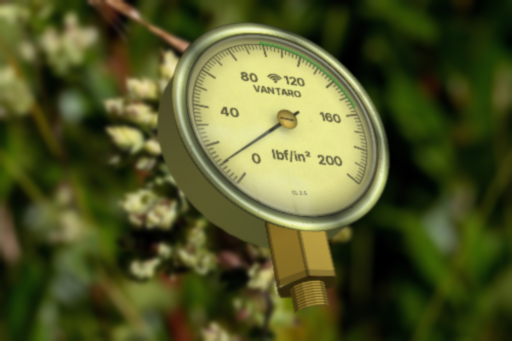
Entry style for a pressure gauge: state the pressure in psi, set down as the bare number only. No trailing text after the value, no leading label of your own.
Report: 10
